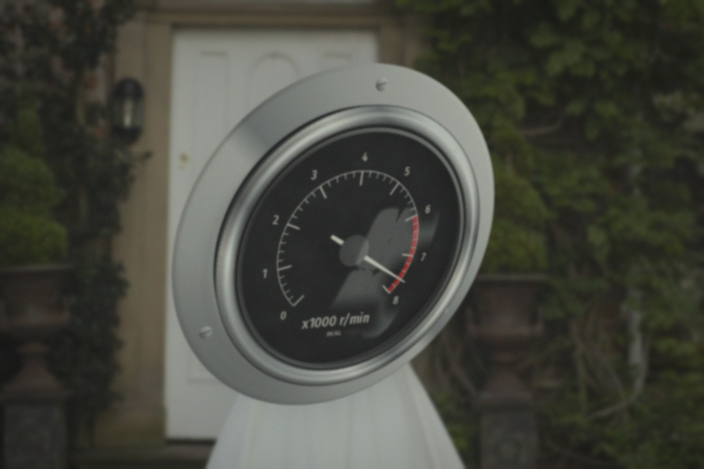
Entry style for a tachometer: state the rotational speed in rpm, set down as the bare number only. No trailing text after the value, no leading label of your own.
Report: 7600
